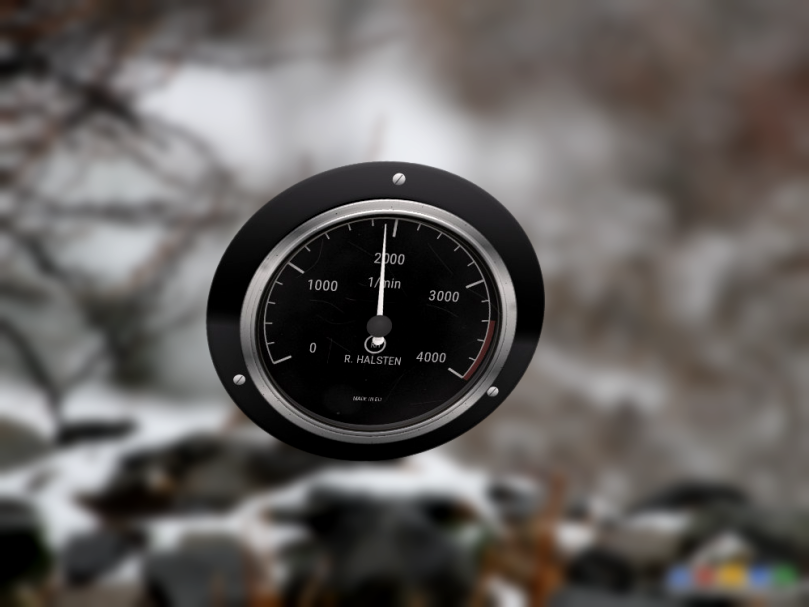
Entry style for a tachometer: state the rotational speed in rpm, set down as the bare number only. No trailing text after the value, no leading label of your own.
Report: 1900
